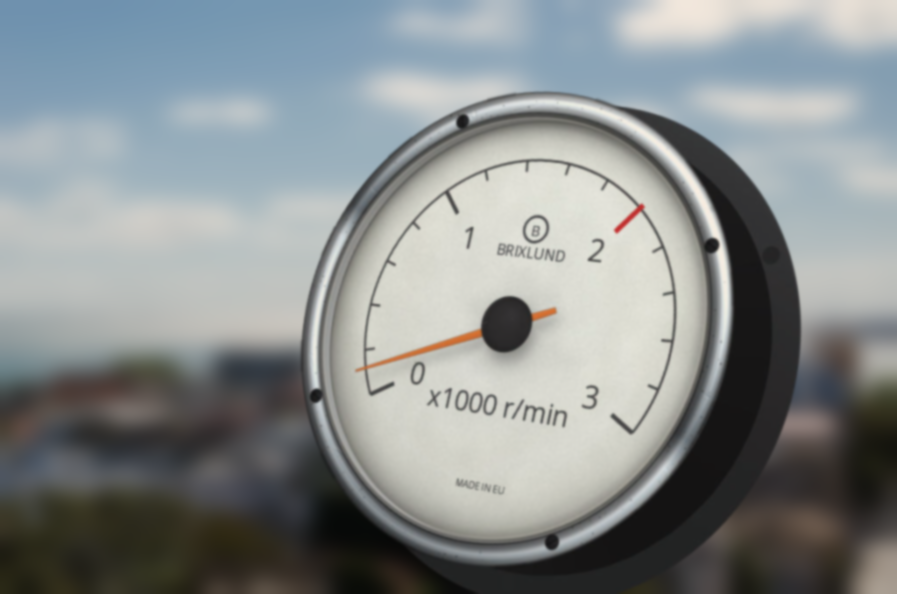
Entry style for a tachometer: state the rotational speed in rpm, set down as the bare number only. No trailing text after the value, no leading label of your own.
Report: 100
